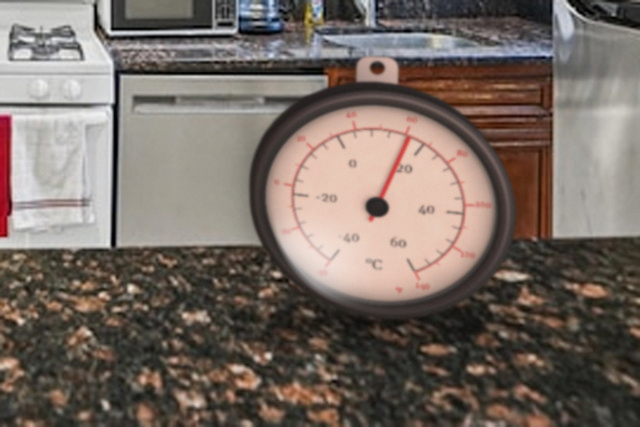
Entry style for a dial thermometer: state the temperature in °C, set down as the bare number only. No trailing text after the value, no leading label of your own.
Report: 16
